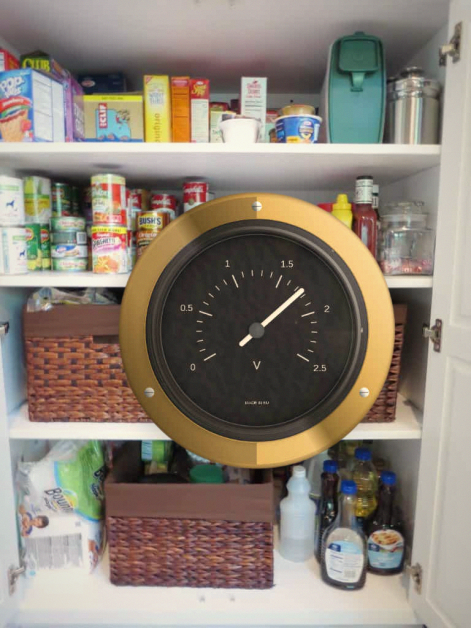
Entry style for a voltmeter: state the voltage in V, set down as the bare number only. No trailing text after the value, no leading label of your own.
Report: 1.75
